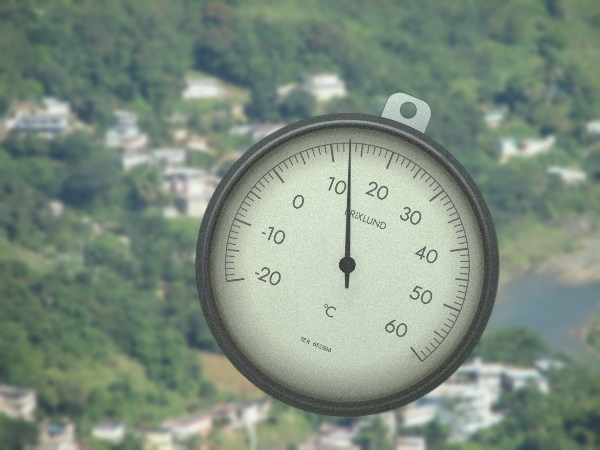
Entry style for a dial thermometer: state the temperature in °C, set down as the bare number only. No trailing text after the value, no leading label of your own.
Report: 13
